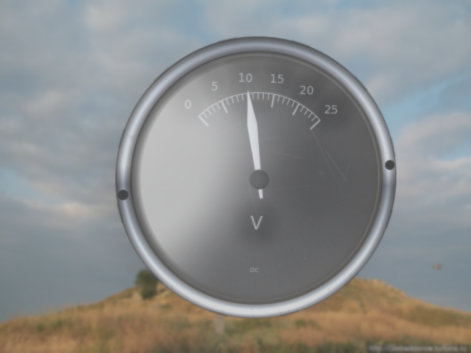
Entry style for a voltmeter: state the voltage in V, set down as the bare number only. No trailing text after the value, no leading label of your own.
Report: 10
